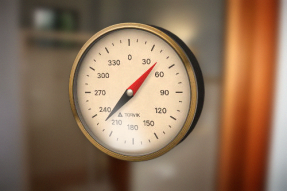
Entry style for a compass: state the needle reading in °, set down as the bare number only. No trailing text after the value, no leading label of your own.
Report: 45
